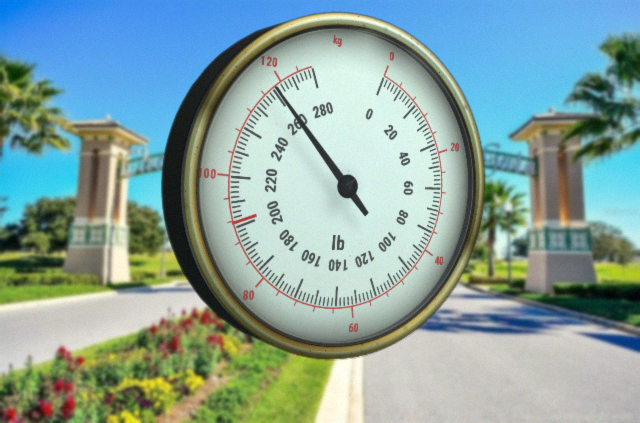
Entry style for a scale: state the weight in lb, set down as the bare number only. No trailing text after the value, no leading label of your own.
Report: 260
